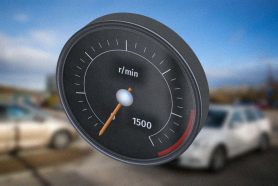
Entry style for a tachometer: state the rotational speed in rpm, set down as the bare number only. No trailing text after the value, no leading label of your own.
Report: 0
